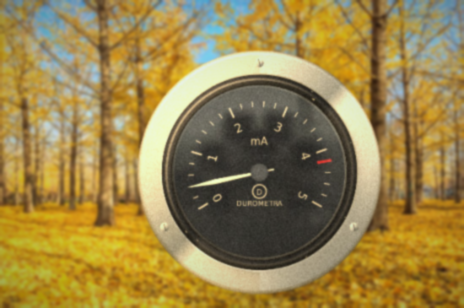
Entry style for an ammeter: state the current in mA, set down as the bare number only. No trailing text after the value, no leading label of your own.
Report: 0.4
